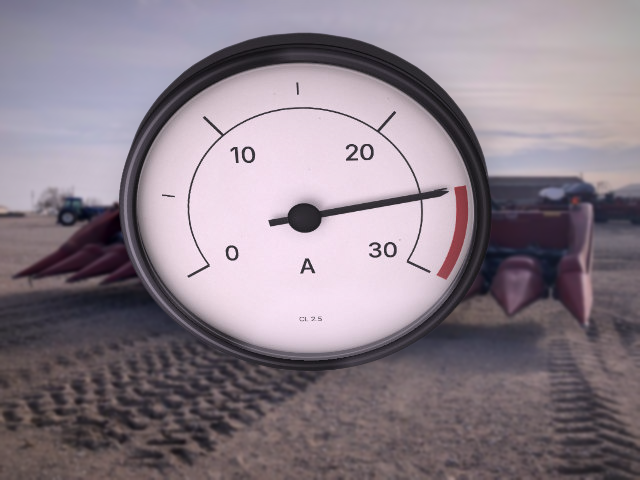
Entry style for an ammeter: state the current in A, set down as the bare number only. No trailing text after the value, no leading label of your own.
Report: 25
